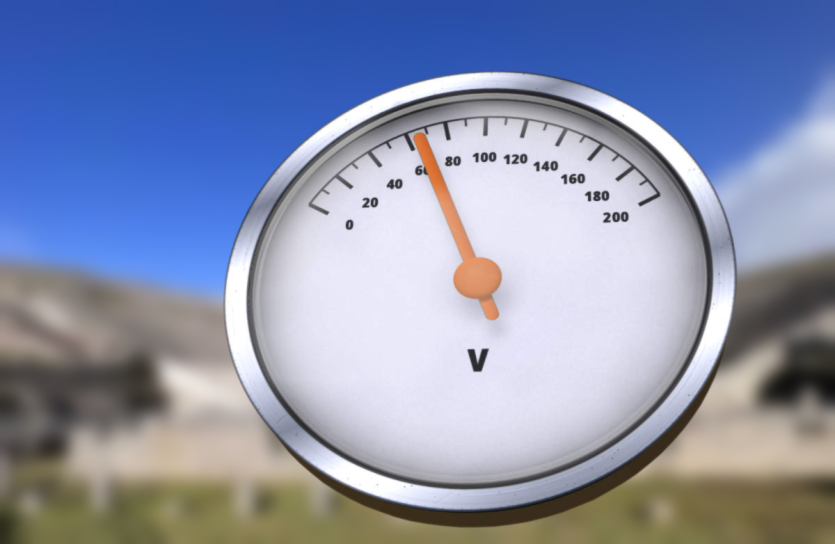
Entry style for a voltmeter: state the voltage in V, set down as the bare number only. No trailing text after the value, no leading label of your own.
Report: 65
